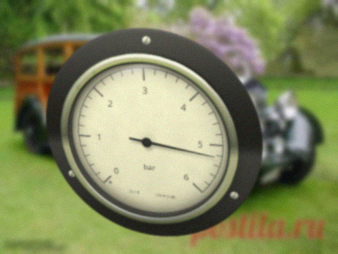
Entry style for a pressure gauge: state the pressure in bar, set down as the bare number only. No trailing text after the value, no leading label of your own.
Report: 5.2
